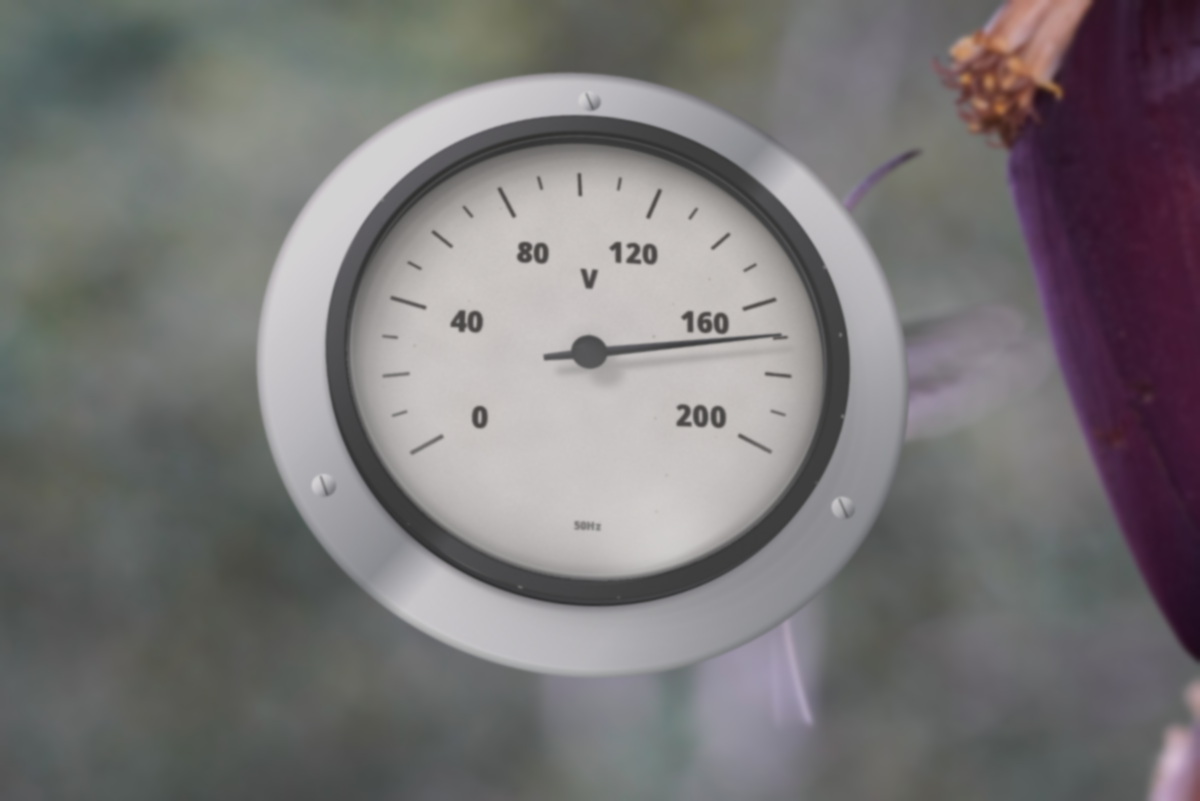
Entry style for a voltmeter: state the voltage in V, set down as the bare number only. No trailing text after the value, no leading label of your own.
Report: 170
